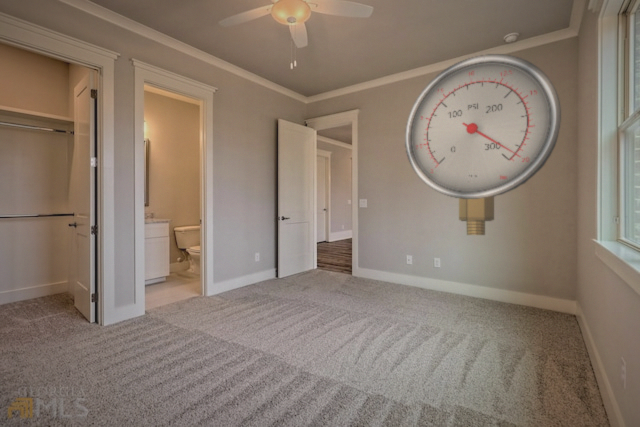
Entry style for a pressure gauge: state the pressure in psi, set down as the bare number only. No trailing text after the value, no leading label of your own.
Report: 290
